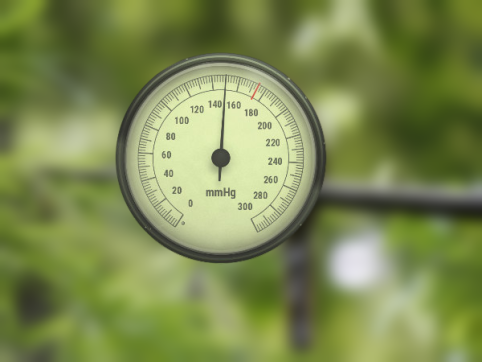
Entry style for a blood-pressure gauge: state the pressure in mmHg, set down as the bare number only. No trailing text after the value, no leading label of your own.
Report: 150
